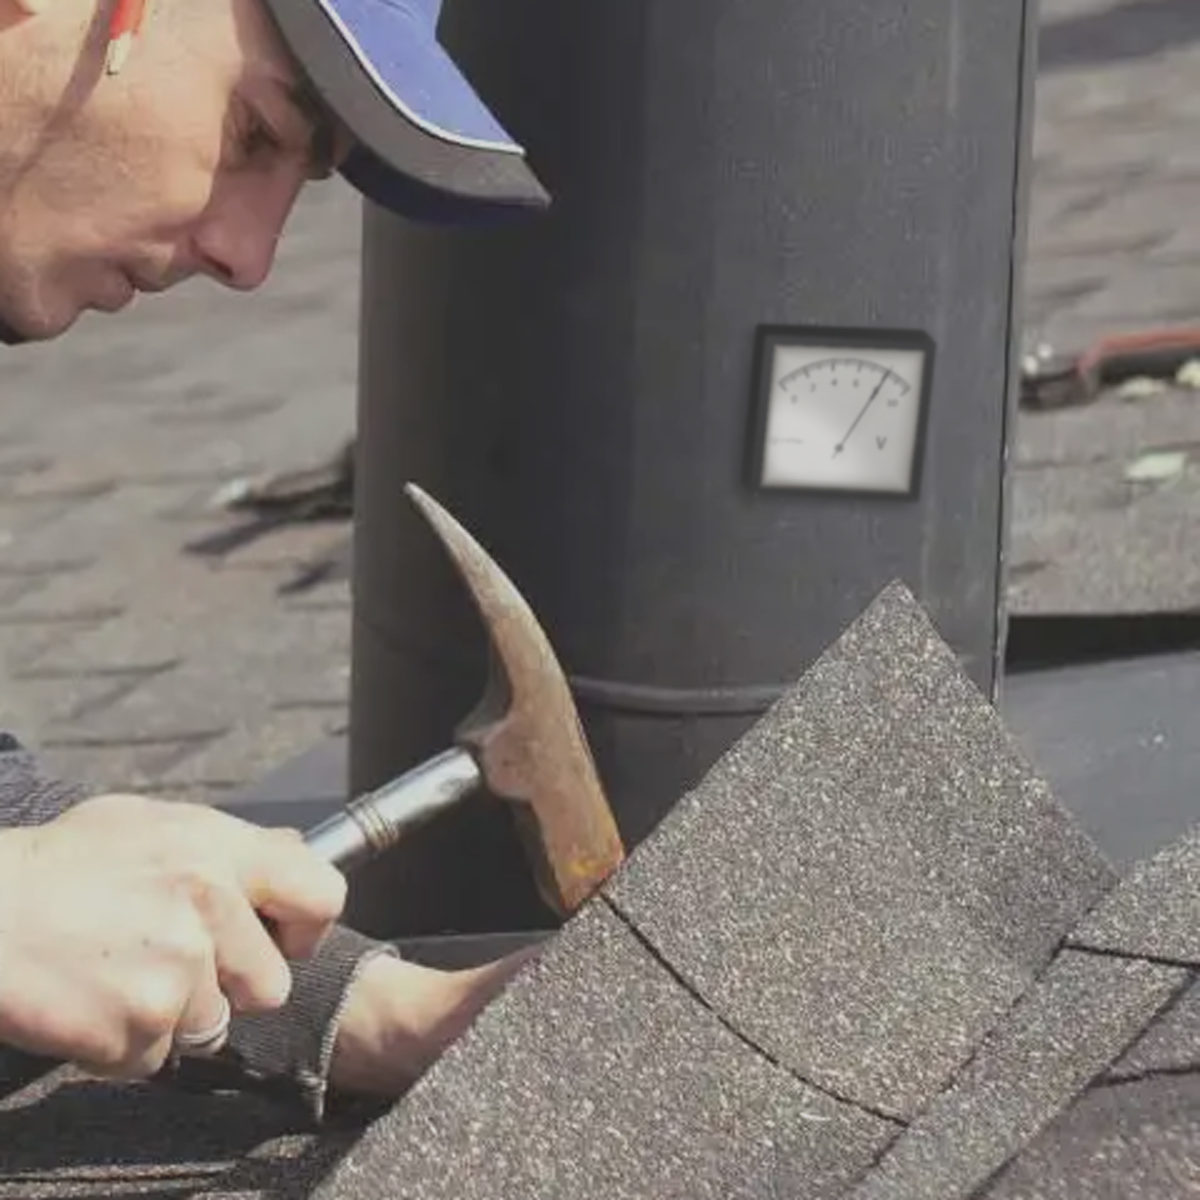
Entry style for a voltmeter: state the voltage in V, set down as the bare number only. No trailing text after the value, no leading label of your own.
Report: 8
